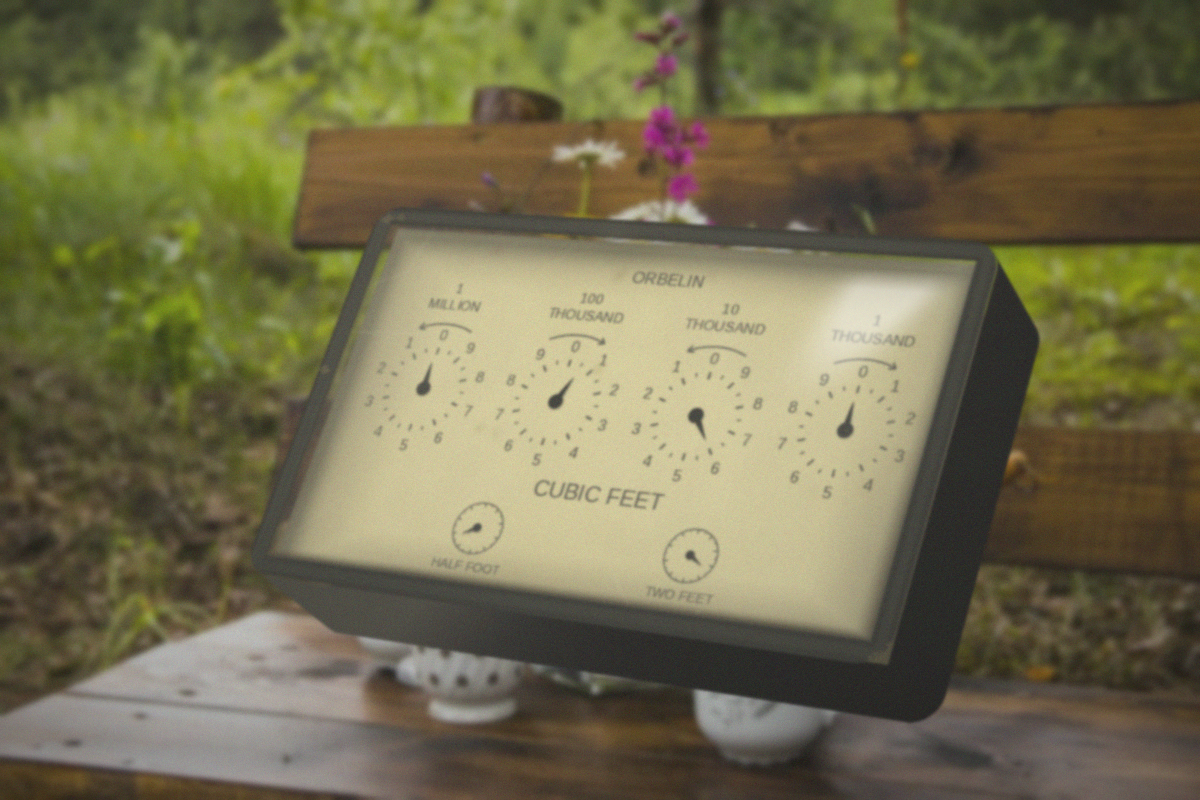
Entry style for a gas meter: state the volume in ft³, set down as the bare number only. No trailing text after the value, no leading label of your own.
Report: 6000
